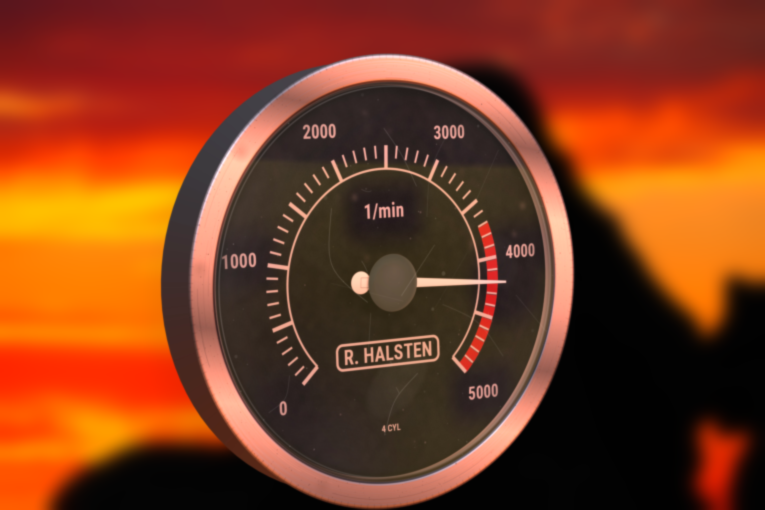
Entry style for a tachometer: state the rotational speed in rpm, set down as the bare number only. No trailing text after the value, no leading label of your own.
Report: 4200
